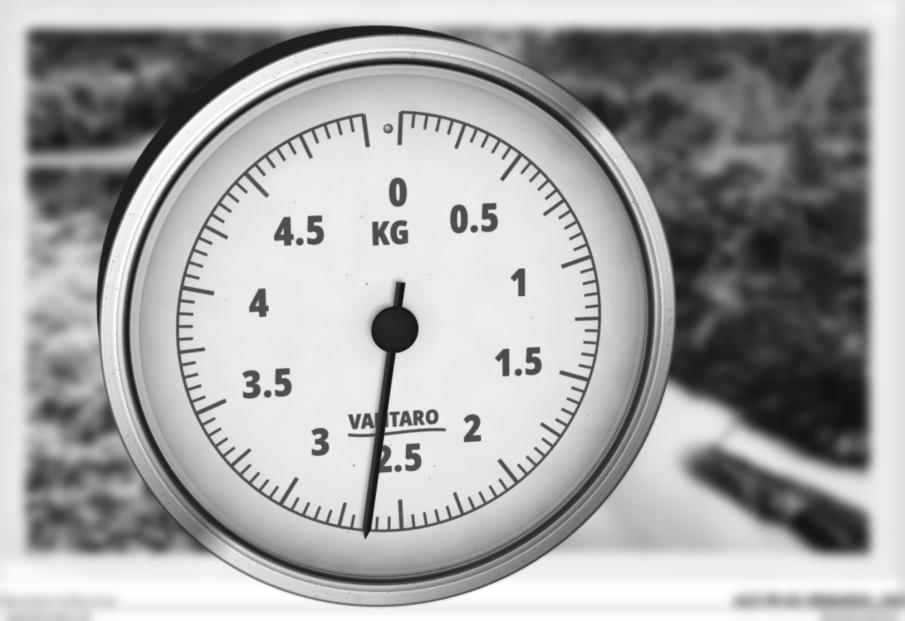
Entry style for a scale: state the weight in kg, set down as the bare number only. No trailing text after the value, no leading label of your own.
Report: 2.65
